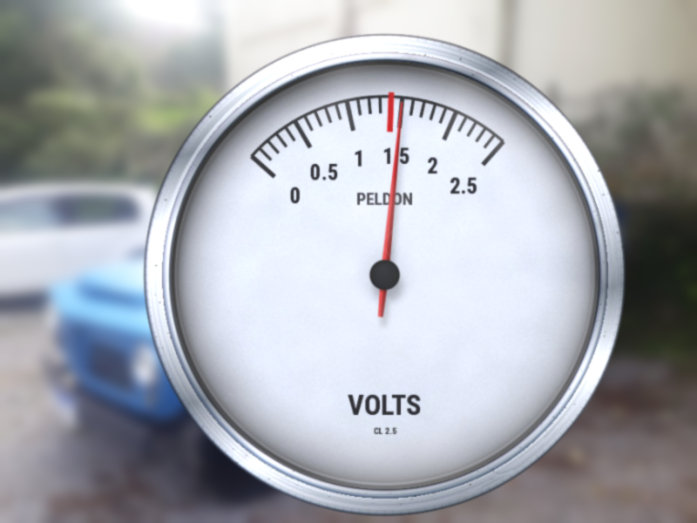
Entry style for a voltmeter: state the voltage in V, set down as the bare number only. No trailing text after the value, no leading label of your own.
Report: 1.5
